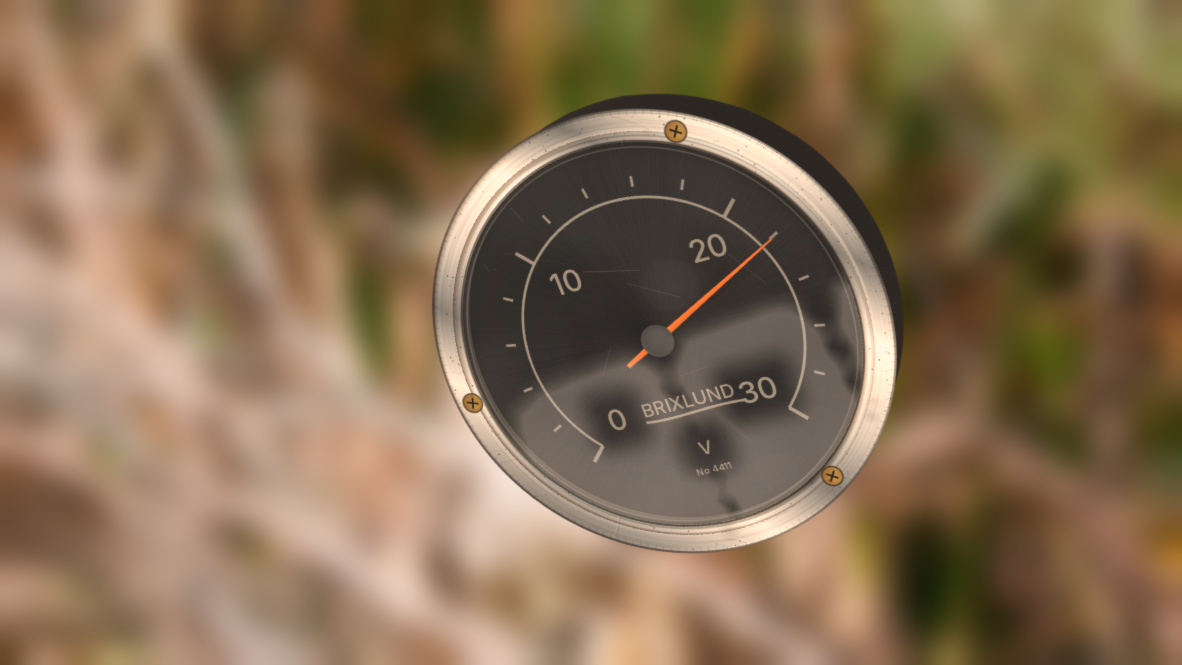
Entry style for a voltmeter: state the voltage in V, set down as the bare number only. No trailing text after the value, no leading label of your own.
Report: 22
